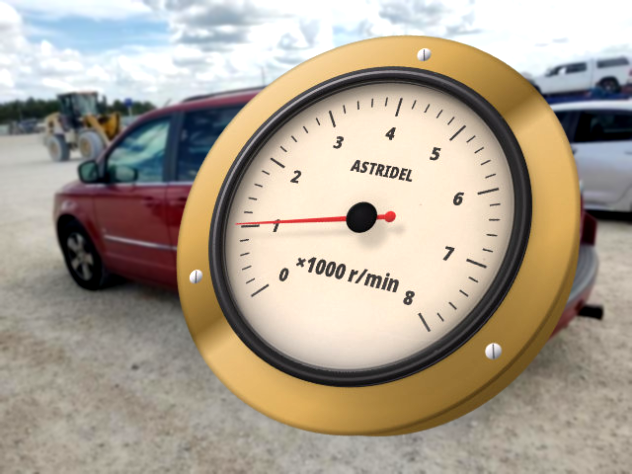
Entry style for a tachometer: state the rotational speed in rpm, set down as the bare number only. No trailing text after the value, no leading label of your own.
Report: 1000
